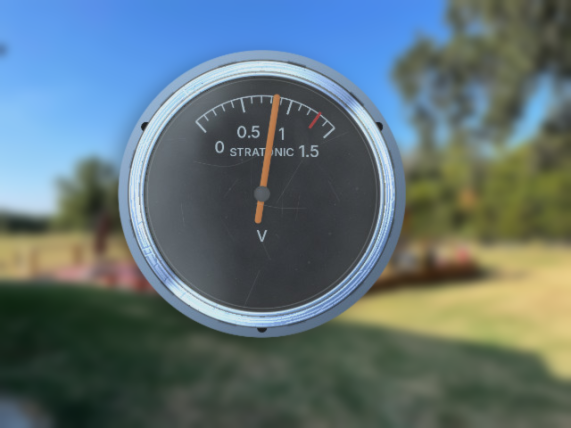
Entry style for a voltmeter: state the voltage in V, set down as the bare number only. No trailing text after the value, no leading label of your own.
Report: 0.85
